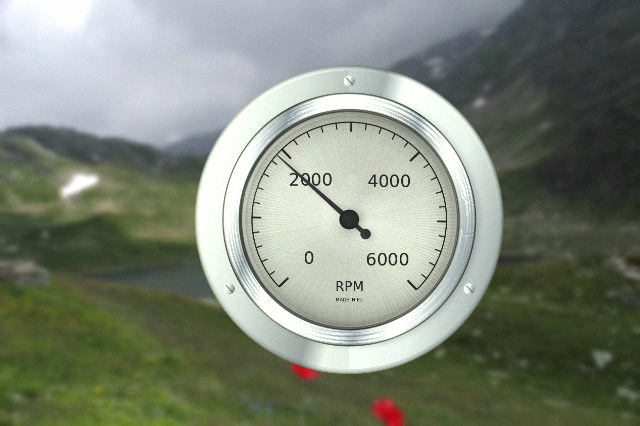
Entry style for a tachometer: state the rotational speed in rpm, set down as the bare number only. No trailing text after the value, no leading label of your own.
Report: 1900
